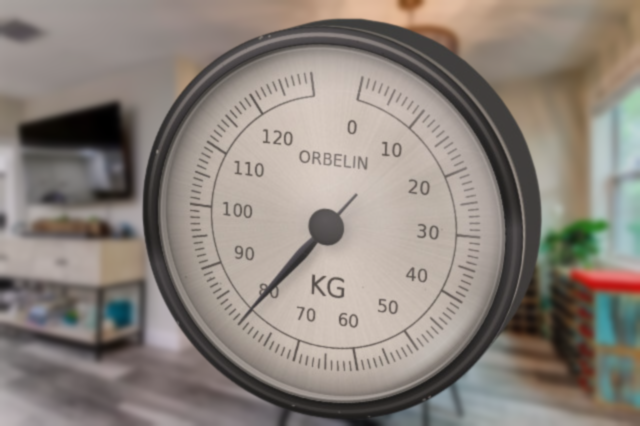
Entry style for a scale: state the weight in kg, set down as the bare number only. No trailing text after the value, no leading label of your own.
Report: 80
